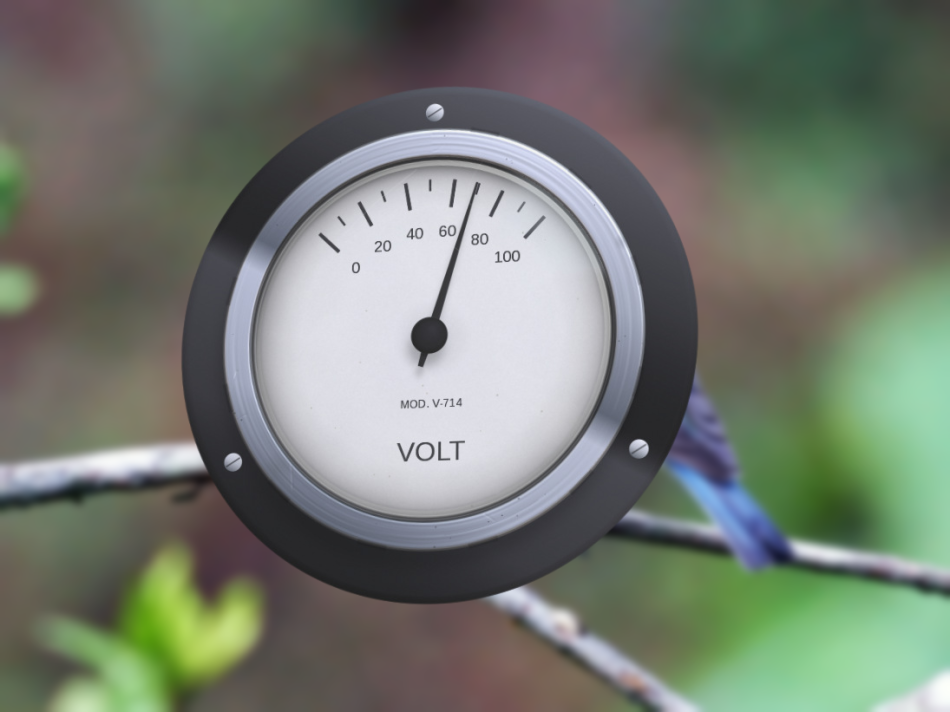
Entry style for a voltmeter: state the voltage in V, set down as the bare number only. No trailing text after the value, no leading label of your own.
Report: 70
